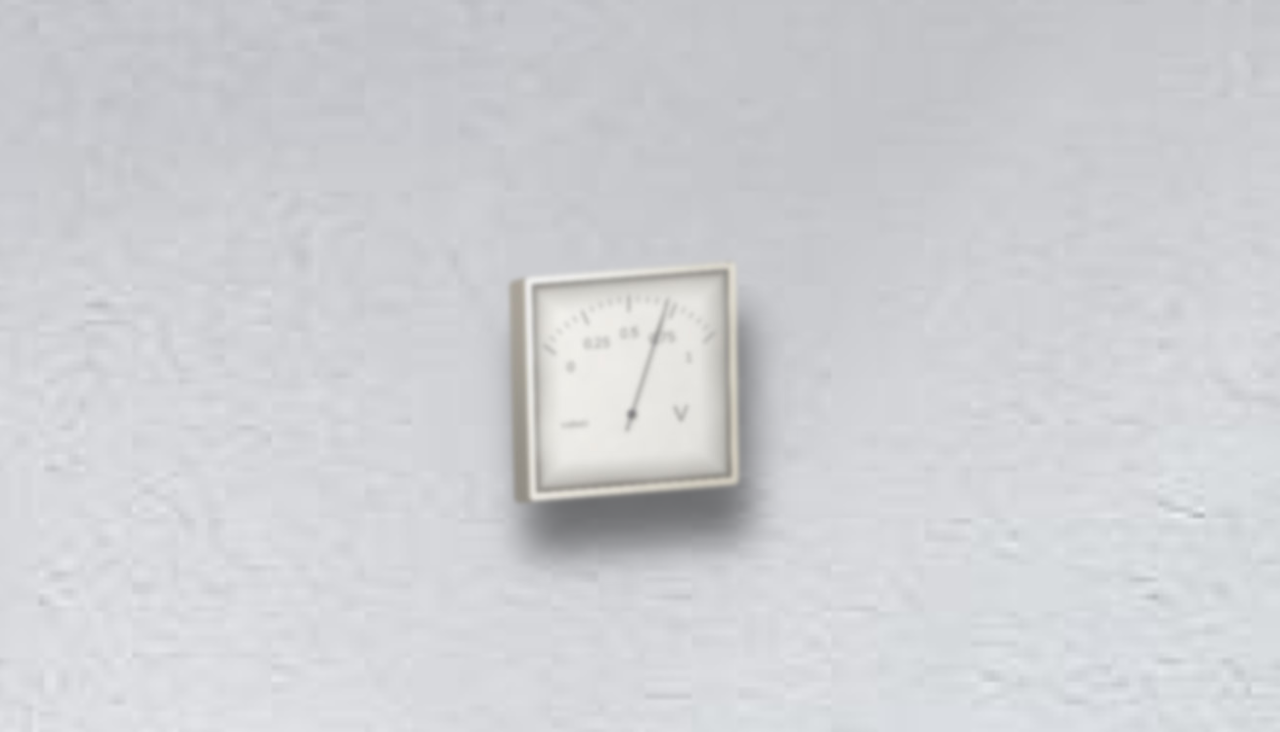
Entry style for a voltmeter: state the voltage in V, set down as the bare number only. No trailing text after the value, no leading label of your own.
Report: 0.7
